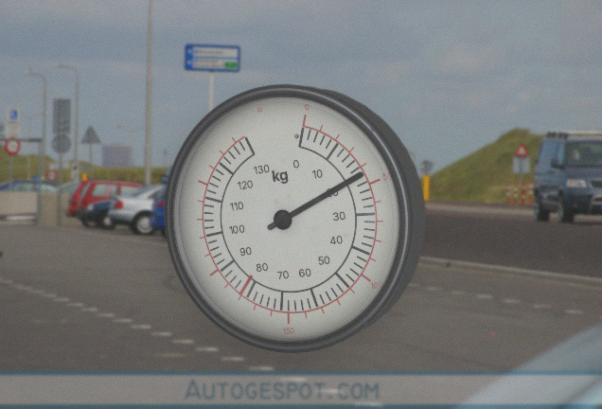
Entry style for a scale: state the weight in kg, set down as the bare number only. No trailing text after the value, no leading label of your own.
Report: 20
